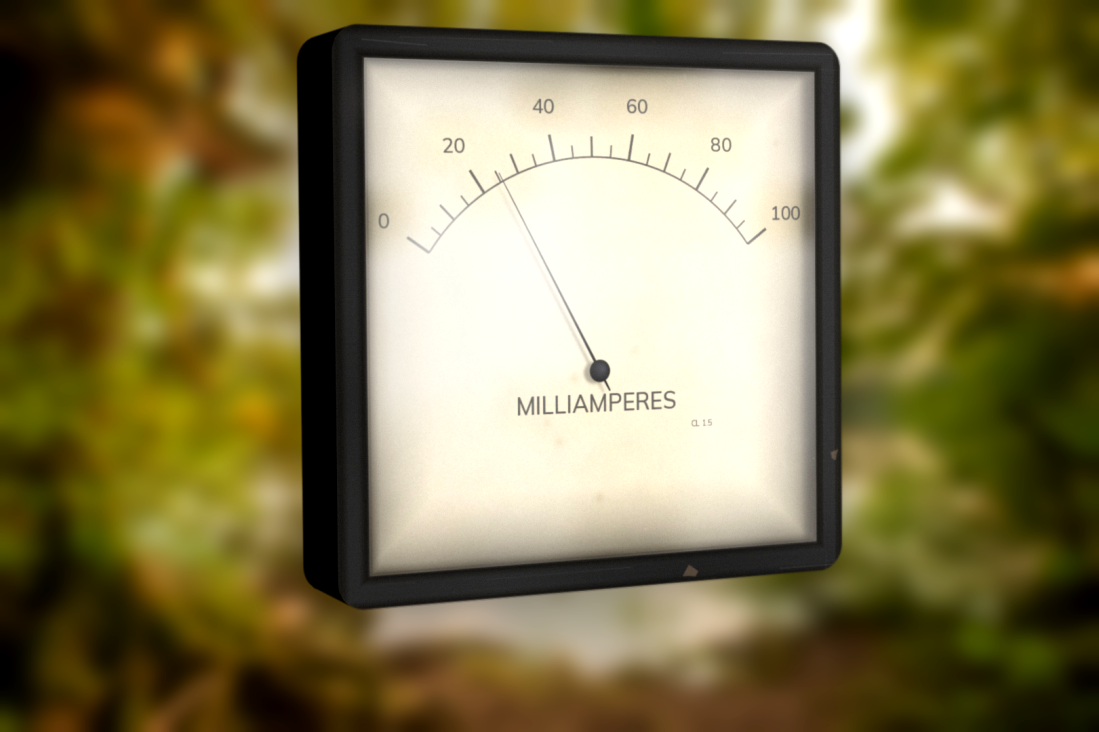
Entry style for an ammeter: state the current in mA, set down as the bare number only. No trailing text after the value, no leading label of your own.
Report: 25
